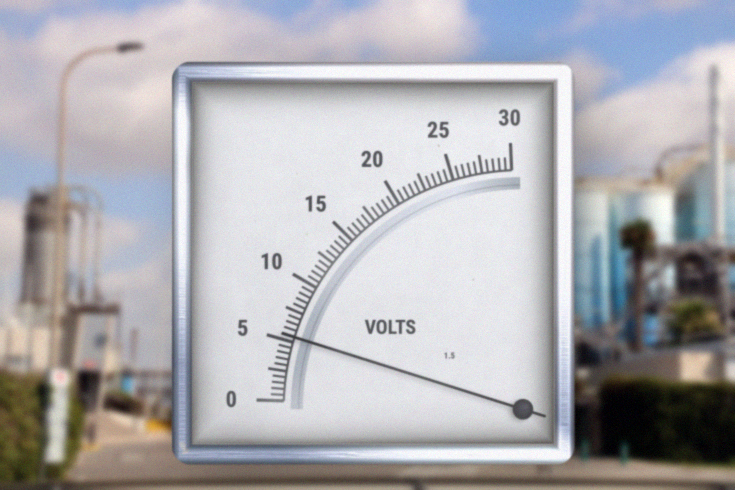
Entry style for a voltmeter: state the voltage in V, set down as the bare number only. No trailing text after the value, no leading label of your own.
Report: 5.5
